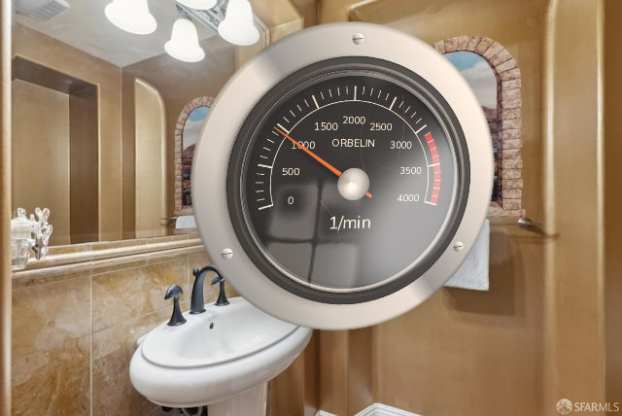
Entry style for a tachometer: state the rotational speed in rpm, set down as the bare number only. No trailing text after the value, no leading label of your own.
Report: 950
